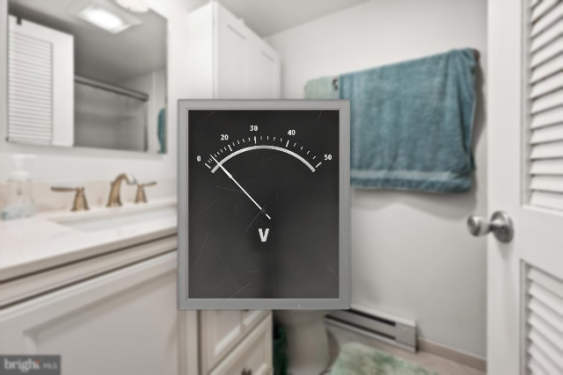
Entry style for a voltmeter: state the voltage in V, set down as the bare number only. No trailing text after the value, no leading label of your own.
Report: 10
